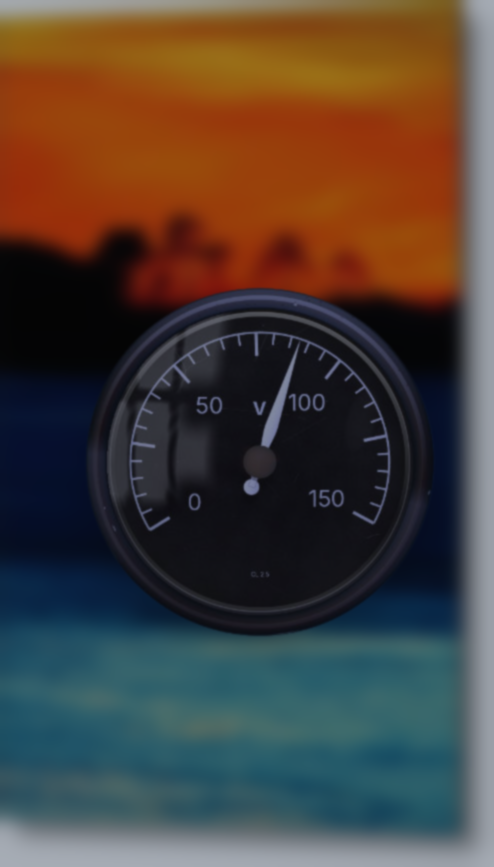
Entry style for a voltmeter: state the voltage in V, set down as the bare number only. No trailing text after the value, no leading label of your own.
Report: 87.5
